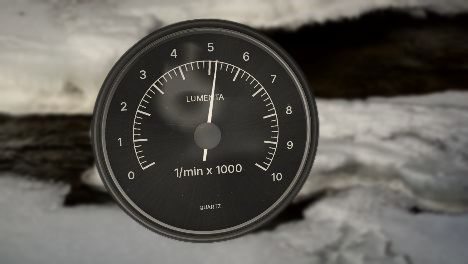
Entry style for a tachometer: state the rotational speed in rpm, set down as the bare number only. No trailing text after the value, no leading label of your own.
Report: 5200
